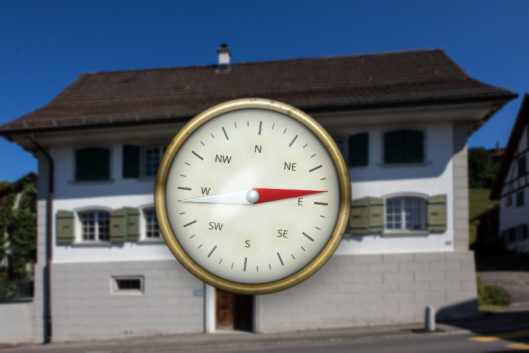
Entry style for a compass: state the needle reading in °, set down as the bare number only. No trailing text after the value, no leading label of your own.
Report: 80
